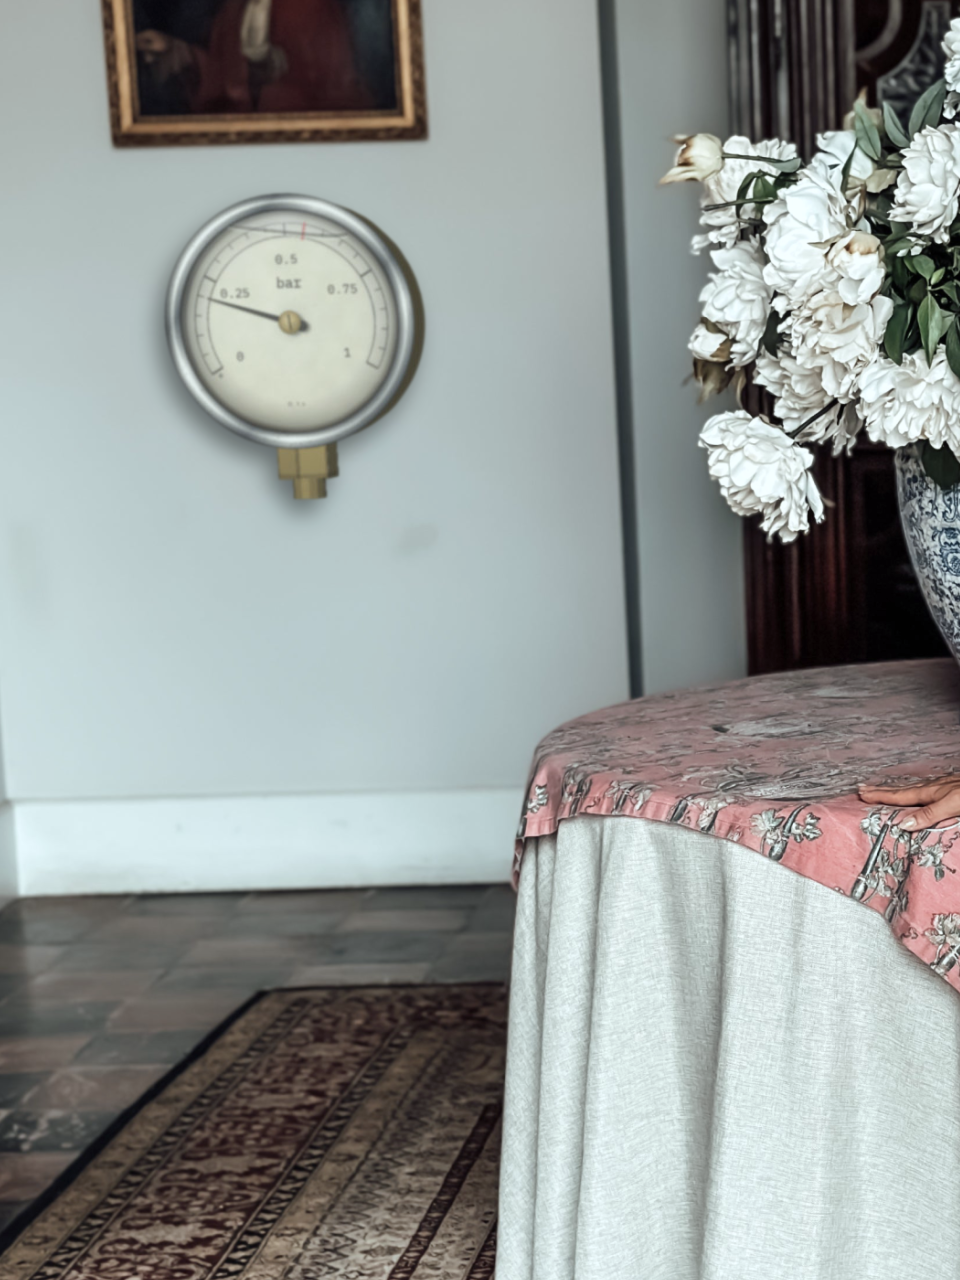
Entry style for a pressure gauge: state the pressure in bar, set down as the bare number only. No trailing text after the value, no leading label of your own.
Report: 0.2
